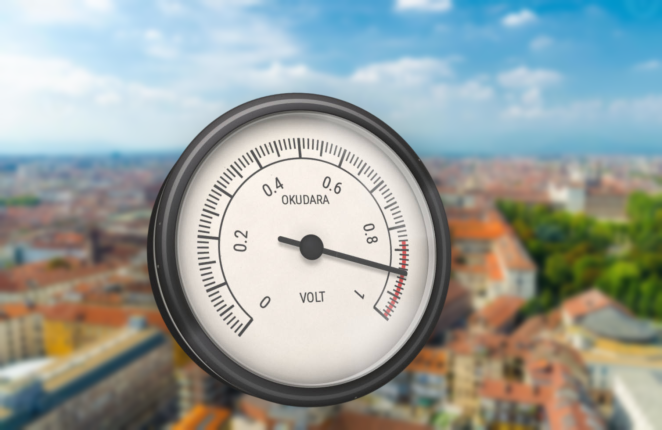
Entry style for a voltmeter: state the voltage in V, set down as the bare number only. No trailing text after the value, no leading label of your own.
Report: 0.9
